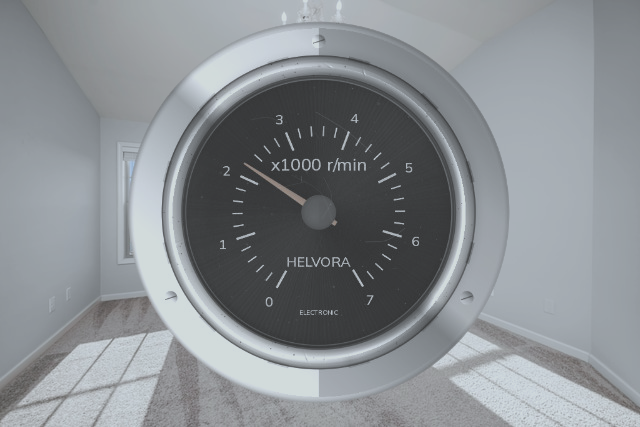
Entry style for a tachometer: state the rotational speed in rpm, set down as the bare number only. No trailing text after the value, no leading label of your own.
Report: 2200
